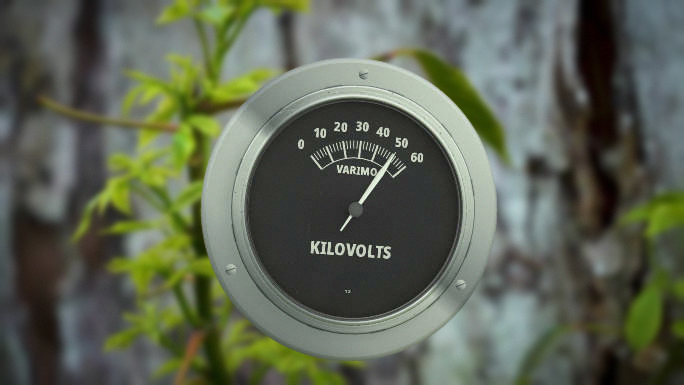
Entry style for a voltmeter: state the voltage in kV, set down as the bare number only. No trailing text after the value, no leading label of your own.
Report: 50
